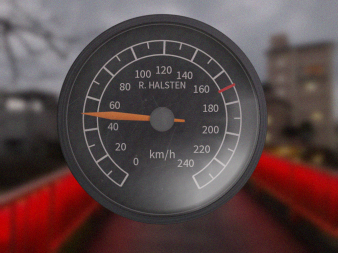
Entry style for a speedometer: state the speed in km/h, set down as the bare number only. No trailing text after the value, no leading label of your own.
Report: 50
